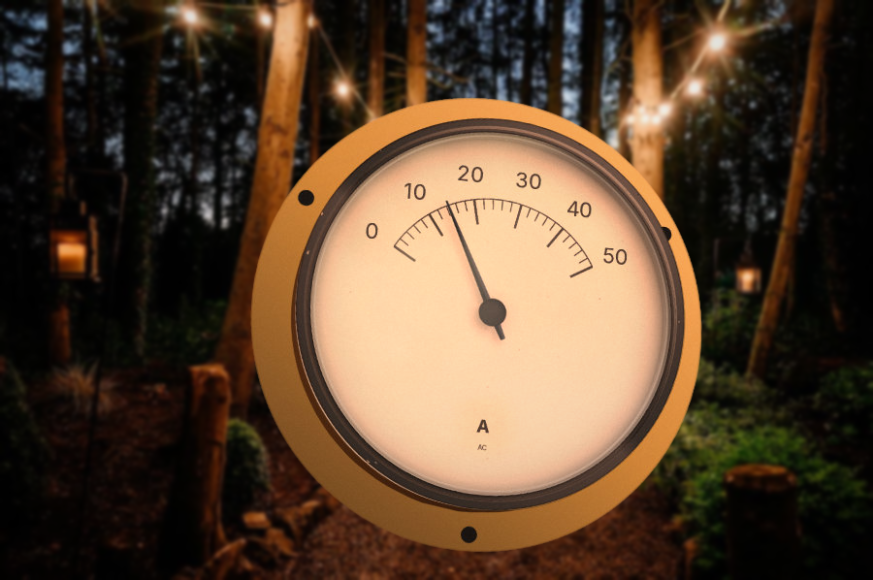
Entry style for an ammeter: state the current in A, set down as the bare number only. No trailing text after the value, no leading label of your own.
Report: 14
